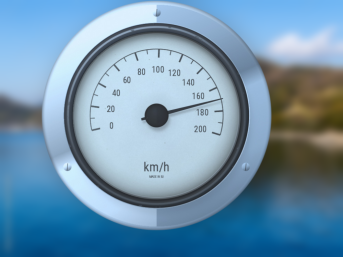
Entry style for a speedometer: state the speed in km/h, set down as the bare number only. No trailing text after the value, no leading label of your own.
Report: 170
